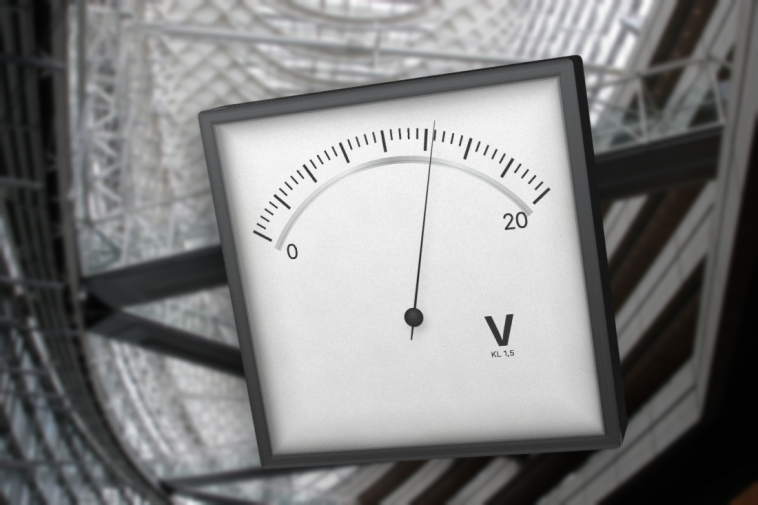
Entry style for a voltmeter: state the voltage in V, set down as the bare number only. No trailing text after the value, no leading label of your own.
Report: 13
